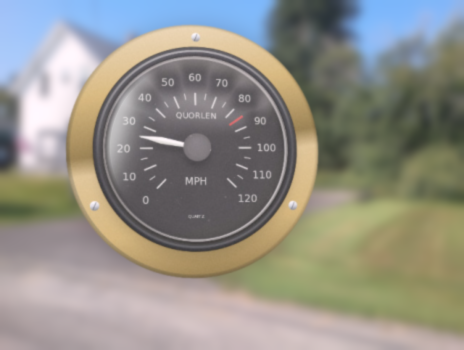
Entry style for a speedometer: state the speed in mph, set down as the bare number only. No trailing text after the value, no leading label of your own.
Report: 25
